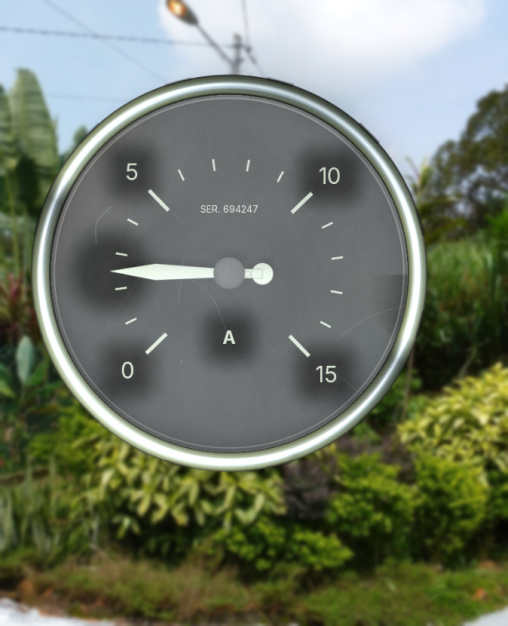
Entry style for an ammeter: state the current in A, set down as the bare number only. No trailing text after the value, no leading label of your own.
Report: 2.5
